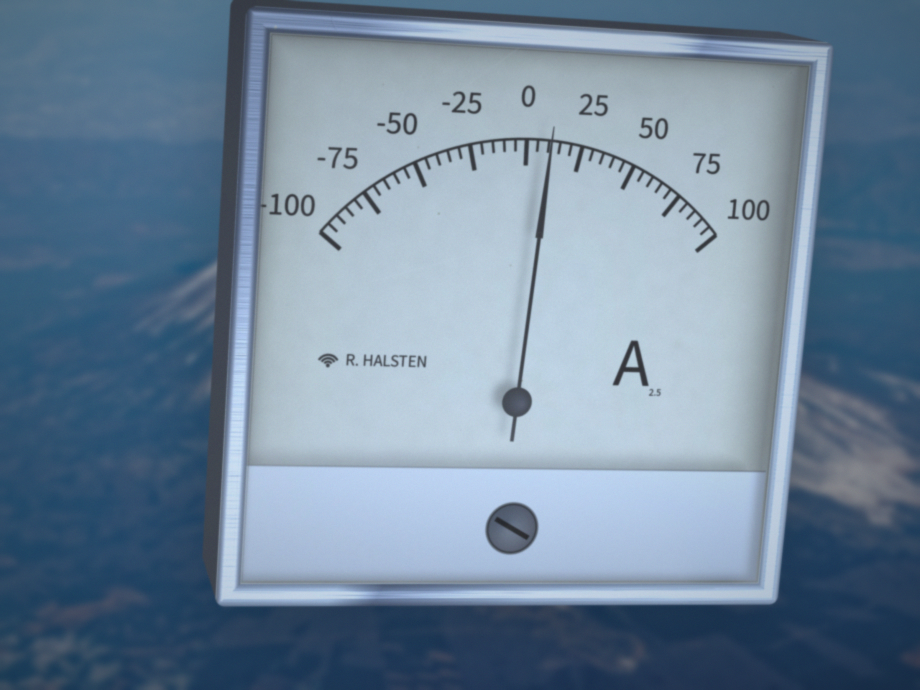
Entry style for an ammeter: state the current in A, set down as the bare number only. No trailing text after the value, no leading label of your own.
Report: 10
